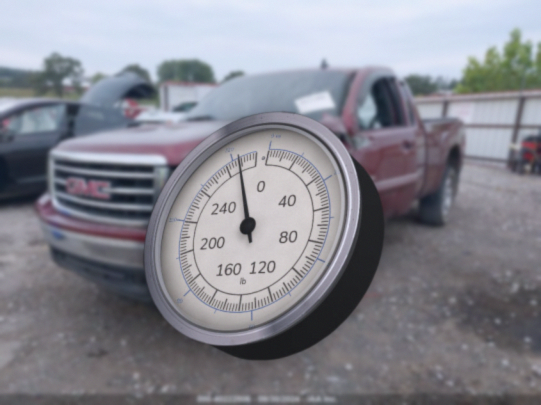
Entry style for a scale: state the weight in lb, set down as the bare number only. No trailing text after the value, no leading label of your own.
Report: 270
